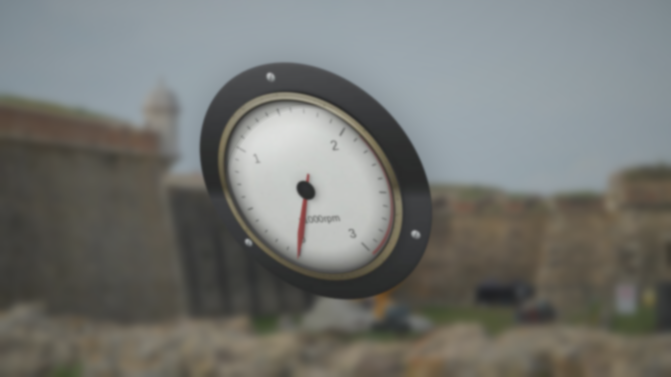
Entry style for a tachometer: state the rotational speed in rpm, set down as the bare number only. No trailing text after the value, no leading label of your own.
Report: 0
